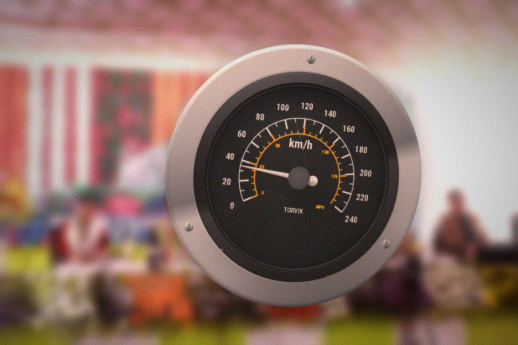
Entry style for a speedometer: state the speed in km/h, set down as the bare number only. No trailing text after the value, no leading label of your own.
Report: 35
